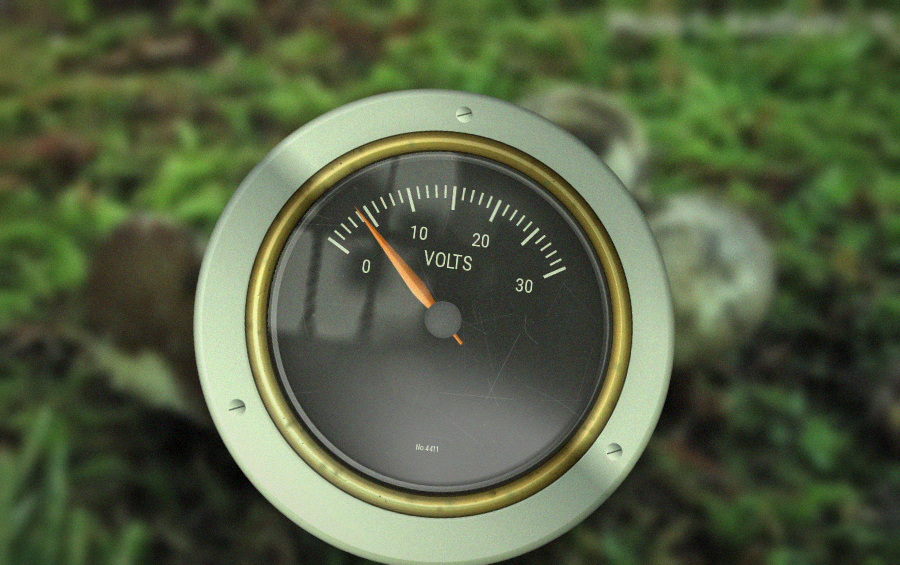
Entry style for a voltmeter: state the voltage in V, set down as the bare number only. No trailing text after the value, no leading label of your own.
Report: 4
